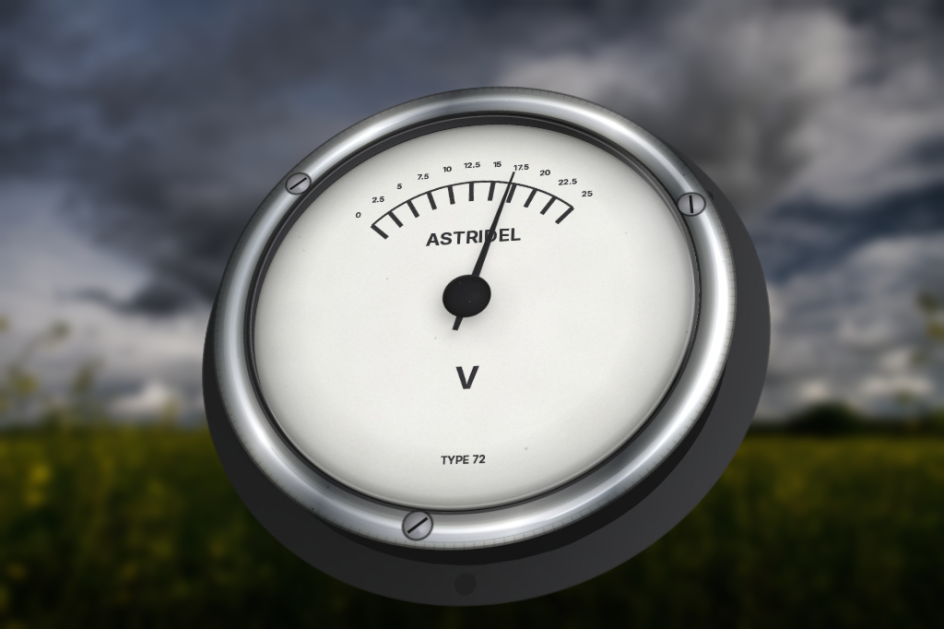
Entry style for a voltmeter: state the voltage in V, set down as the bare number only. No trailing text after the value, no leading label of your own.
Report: 17.5
